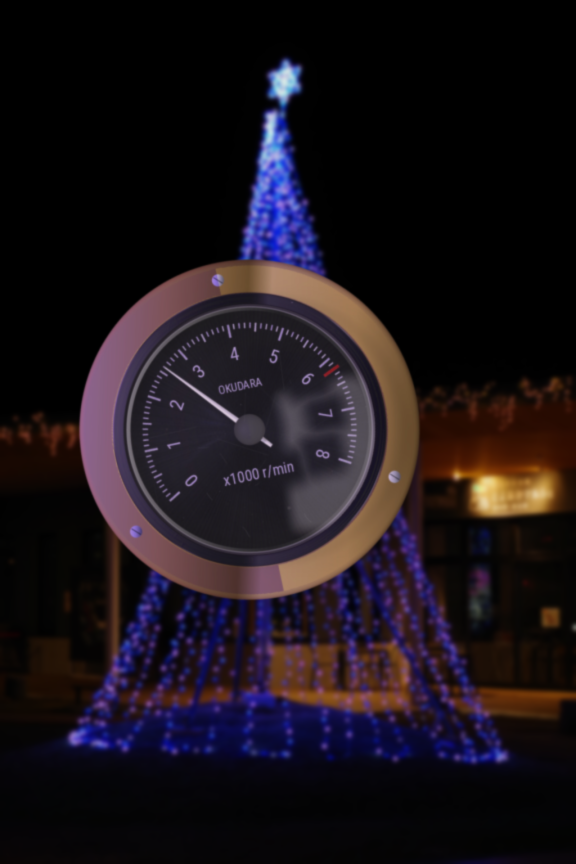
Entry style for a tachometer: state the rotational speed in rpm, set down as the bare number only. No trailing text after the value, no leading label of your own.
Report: 2600
